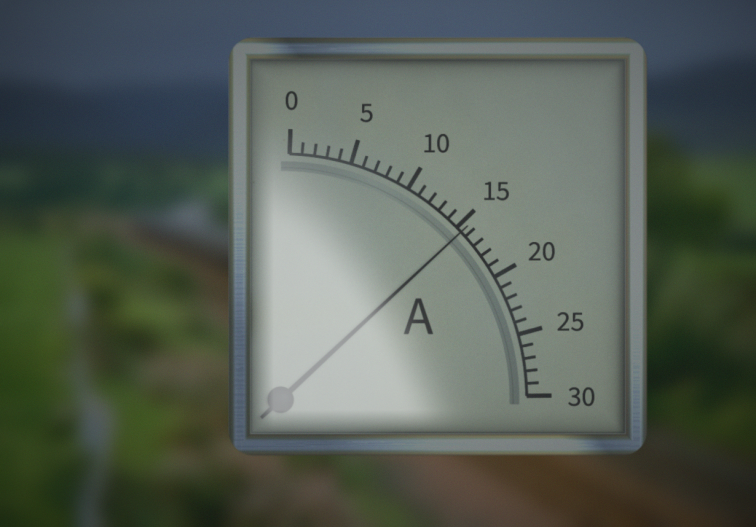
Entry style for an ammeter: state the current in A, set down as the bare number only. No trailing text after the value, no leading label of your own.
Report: 15.5
